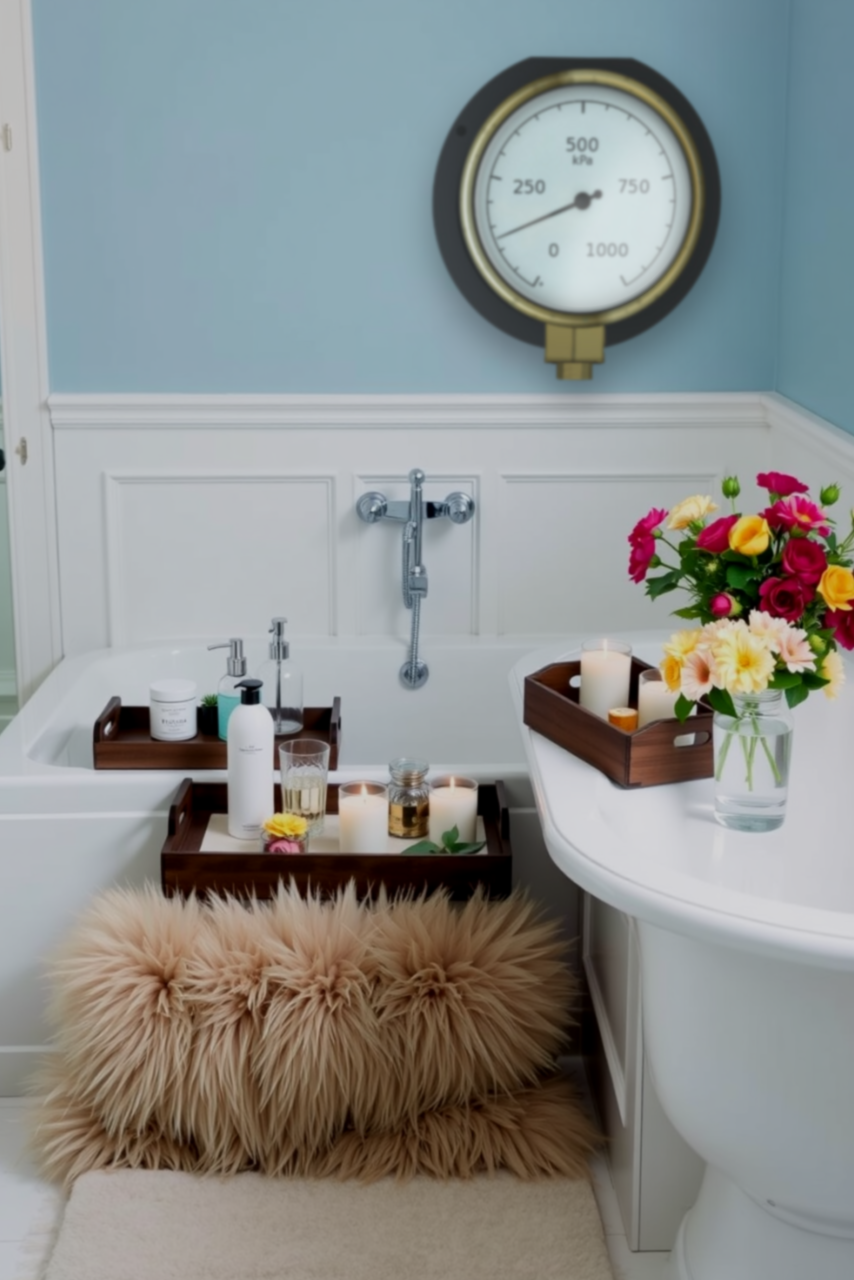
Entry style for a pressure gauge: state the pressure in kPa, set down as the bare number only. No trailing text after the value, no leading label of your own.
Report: 125
